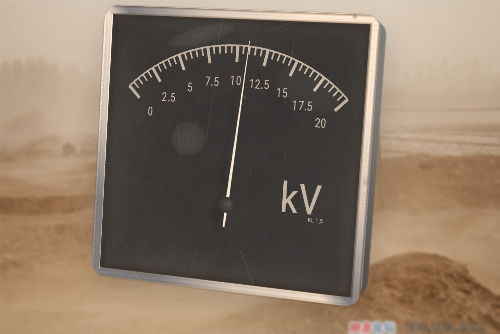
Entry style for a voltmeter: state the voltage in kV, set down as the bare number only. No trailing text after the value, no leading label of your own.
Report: 11
